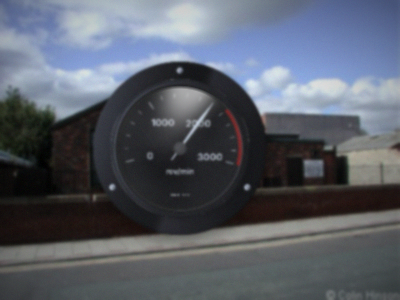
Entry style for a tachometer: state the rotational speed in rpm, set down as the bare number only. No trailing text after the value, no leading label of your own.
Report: 2000
